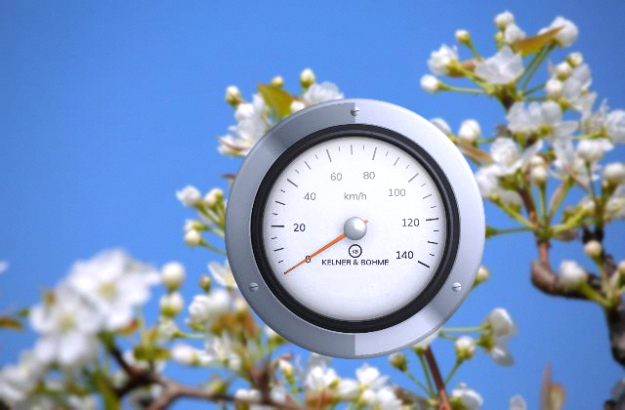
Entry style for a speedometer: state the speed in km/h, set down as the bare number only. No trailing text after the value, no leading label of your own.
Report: 0
